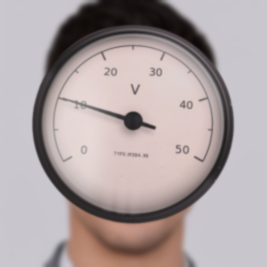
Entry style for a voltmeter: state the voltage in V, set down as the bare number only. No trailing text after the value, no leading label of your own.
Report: 10
